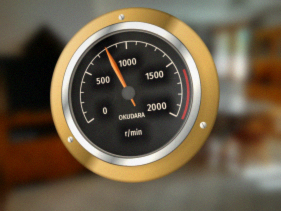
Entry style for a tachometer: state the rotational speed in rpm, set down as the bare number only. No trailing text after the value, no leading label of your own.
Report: 800
